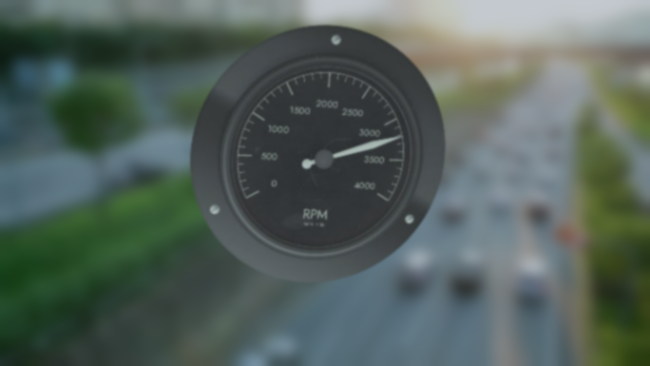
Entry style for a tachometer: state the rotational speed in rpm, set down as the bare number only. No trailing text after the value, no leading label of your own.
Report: 3200
